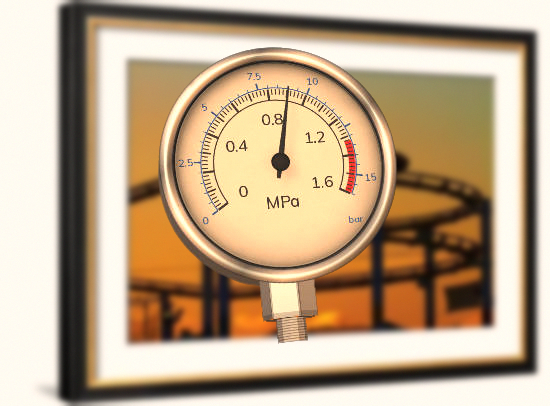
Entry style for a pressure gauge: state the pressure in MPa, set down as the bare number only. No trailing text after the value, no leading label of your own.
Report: 0.9
